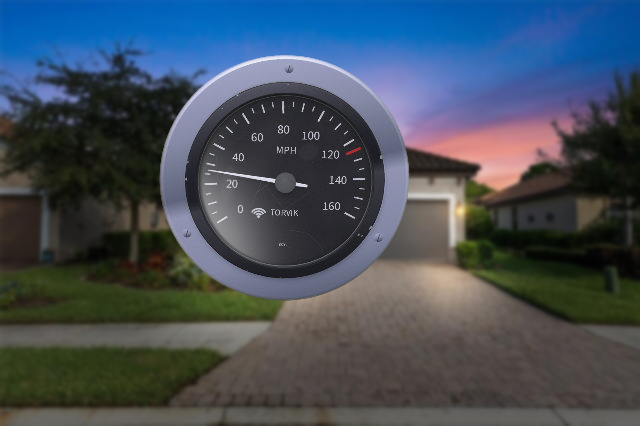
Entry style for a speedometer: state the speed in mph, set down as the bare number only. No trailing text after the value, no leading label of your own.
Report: 27.5
